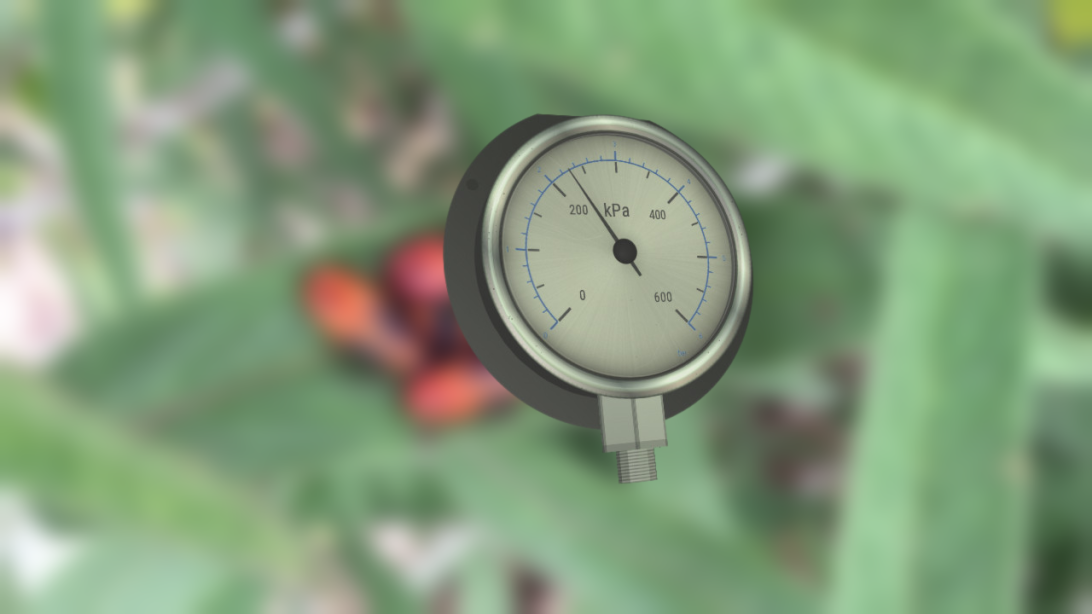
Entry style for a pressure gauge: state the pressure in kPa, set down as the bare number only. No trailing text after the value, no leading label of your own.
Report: 225
